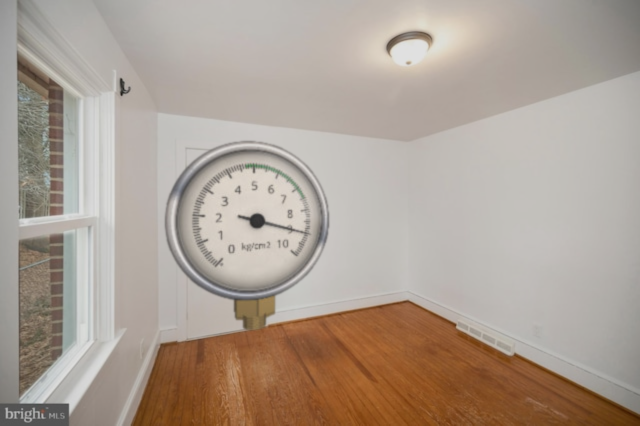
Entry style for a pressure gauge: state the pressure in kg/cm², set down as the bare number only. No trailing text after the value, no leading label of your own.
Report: 9
